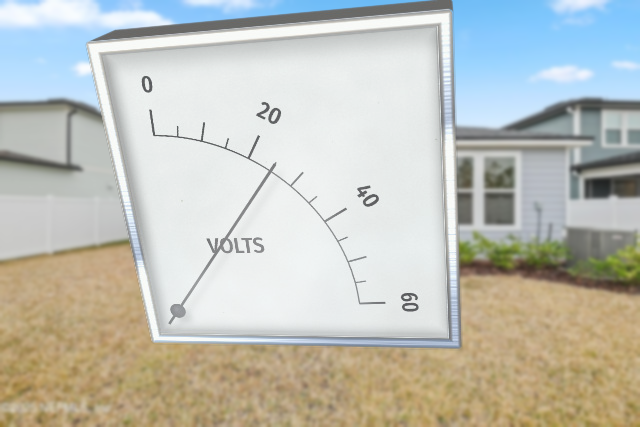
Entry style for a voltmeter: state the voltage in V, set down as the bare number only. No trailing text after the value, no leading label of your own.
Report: 25
